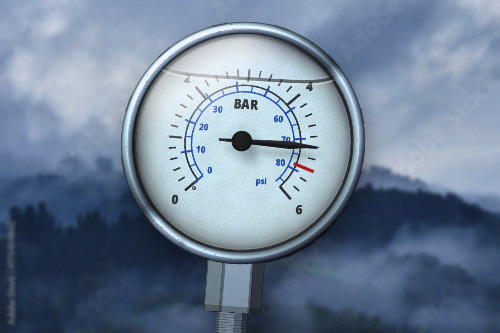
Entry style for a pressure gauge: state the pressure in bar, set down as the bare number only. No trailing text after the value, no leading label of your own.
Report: 5
